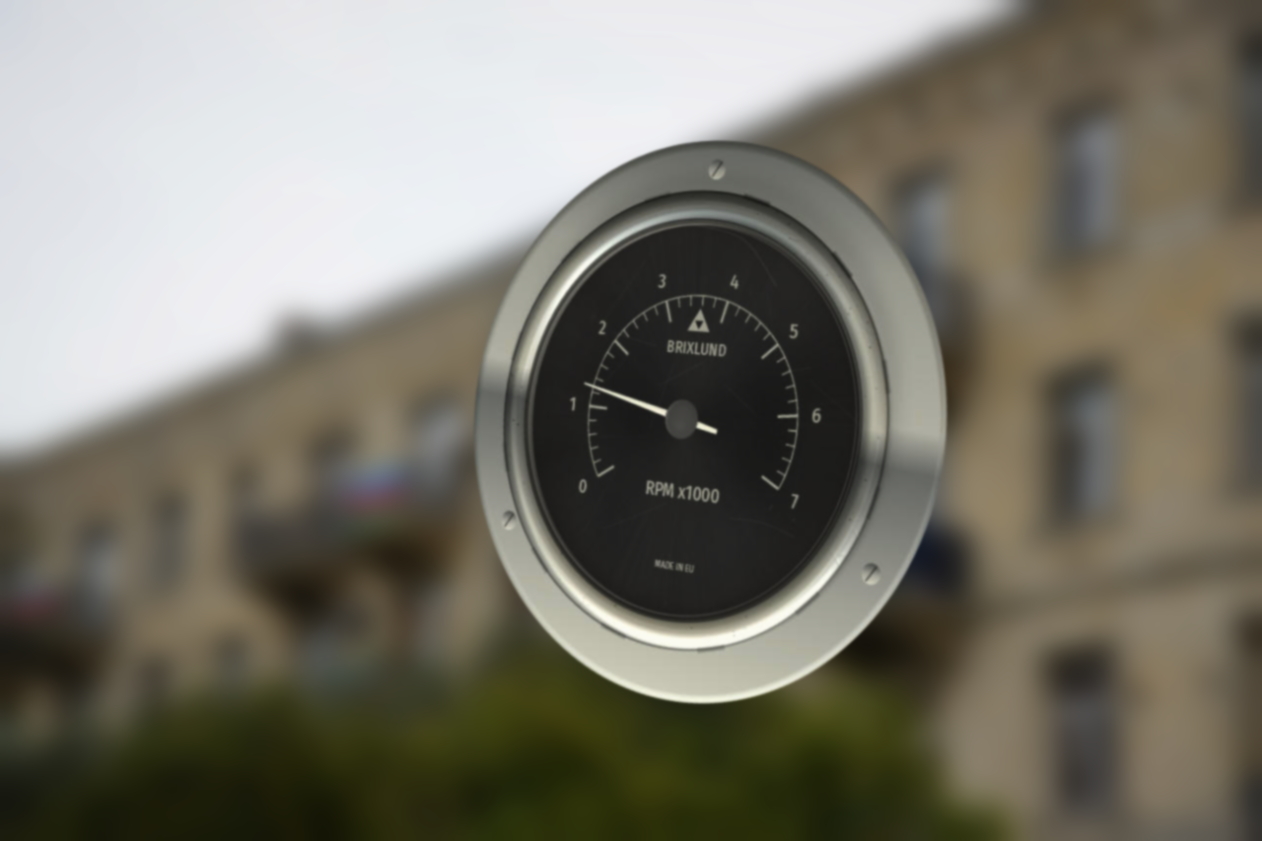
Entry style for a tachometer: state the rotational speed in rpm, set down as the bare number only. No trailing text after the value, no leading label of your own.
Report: 1300
